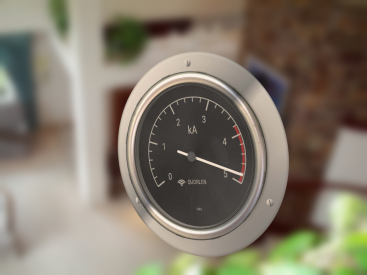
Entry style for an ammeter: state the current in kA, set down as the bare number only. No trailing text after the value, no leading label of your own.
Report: 4.8
